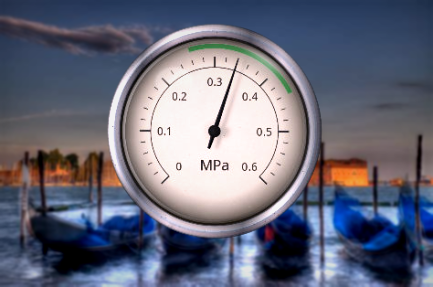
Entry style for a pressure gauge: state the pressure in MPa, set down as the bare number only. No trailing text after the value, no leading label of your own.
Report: 0.34
